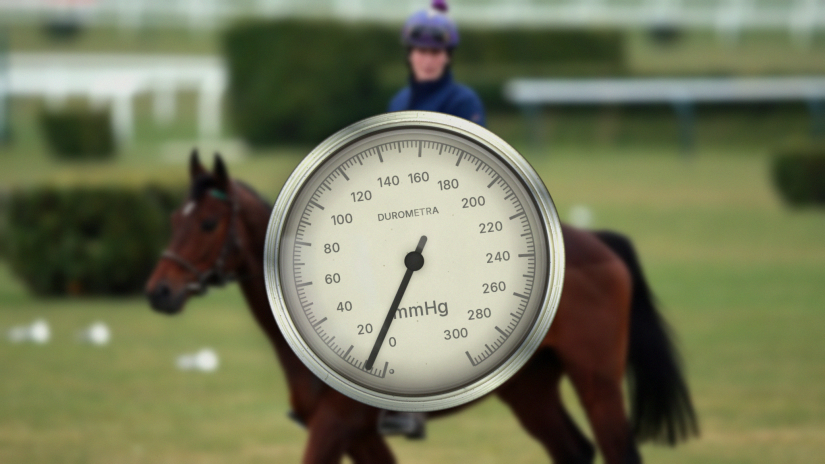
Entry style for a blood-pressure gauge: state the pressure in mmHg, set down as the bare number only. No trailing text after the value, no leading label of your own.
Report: 8
